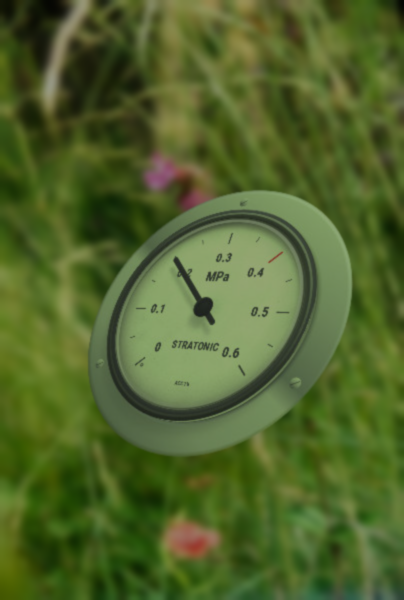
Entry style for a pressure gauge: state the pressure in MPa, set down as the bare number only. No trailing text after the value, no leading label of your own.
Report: 0.2
